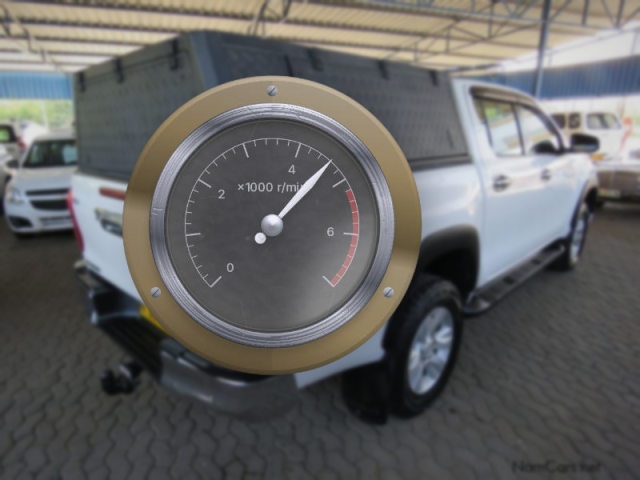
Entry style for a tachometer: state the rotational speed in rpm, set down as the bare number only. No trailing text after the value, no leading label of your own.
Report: 4600
